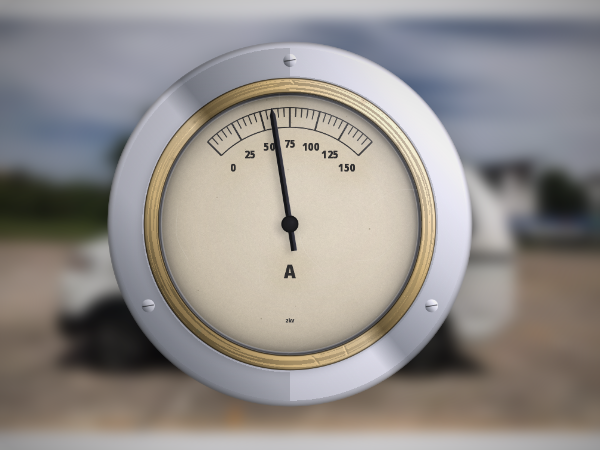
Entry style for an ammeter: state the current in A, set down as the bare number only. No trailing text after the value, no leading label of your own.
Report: 60
